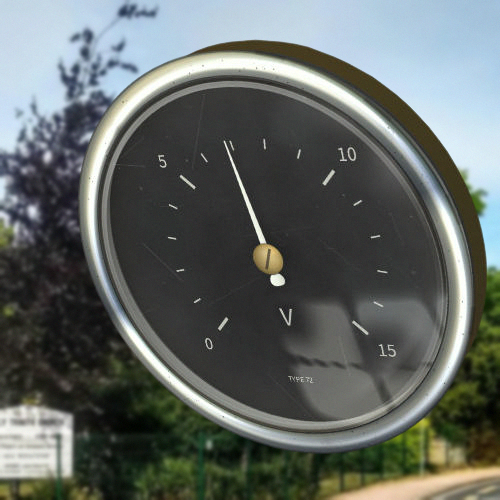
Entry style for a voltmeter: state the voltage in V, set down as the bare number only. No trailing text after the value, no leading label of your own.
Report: 7
